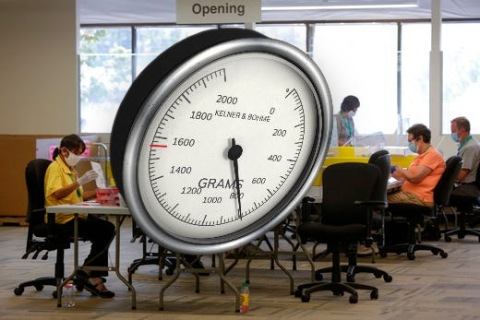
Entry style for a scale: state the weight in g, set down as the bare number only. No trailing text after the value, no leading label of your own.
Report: 800
